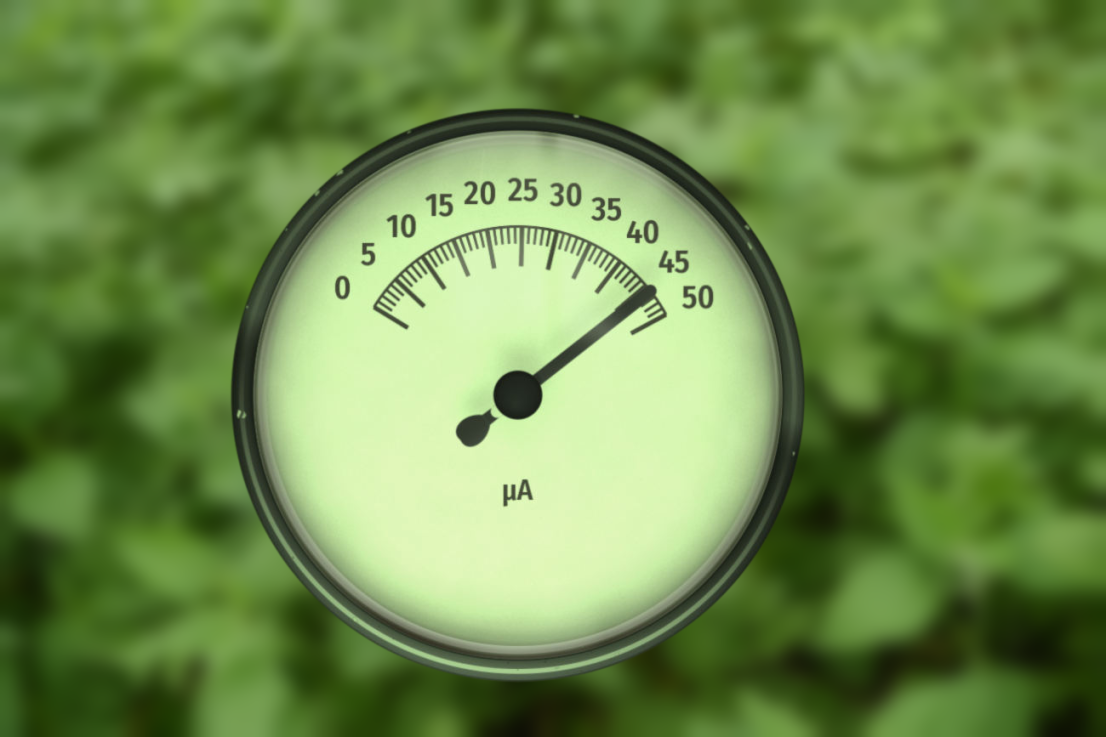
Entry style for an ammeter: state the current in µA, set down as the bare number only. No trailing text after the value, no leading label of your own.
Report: 46
